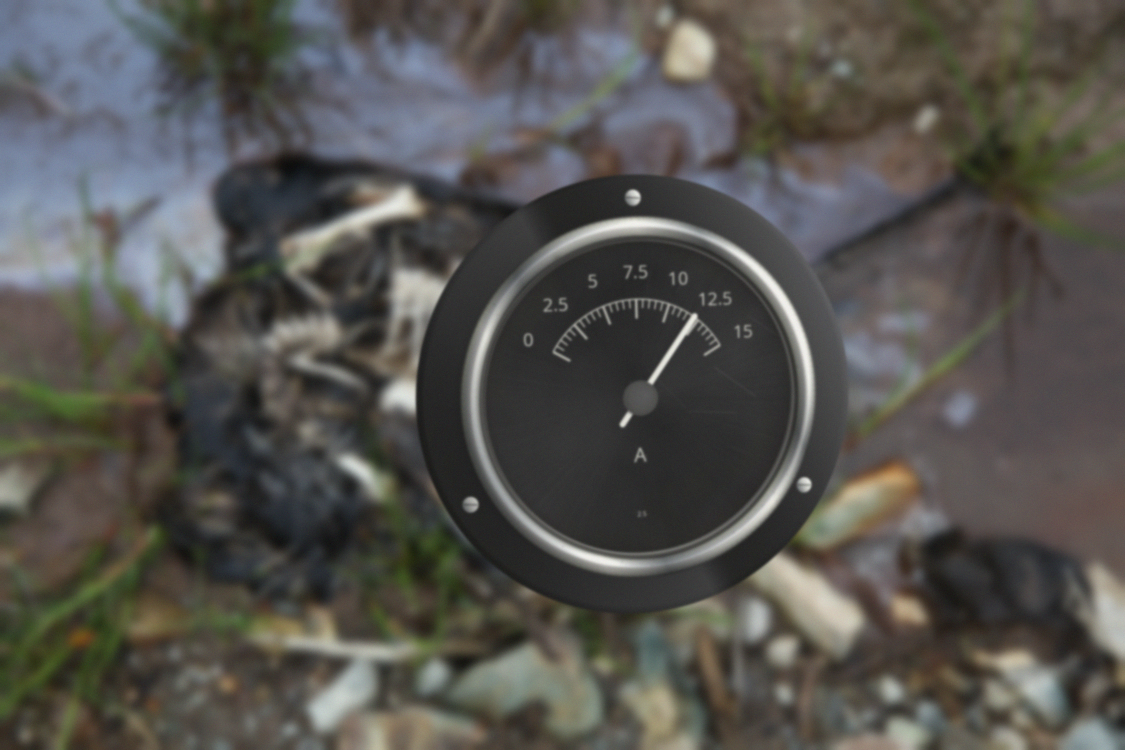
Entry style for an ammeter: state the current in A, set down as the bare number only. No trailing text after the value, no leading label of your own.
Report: 12
